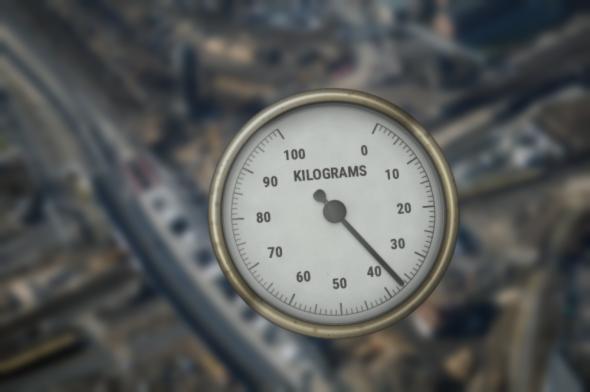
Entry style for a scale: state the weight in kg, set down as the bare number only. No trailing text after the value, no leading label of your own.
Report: 37
